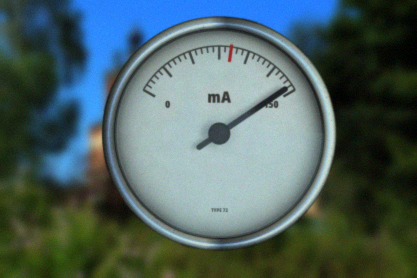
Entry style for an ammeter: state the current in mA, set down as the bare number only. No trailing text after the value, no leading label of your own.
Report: 145
